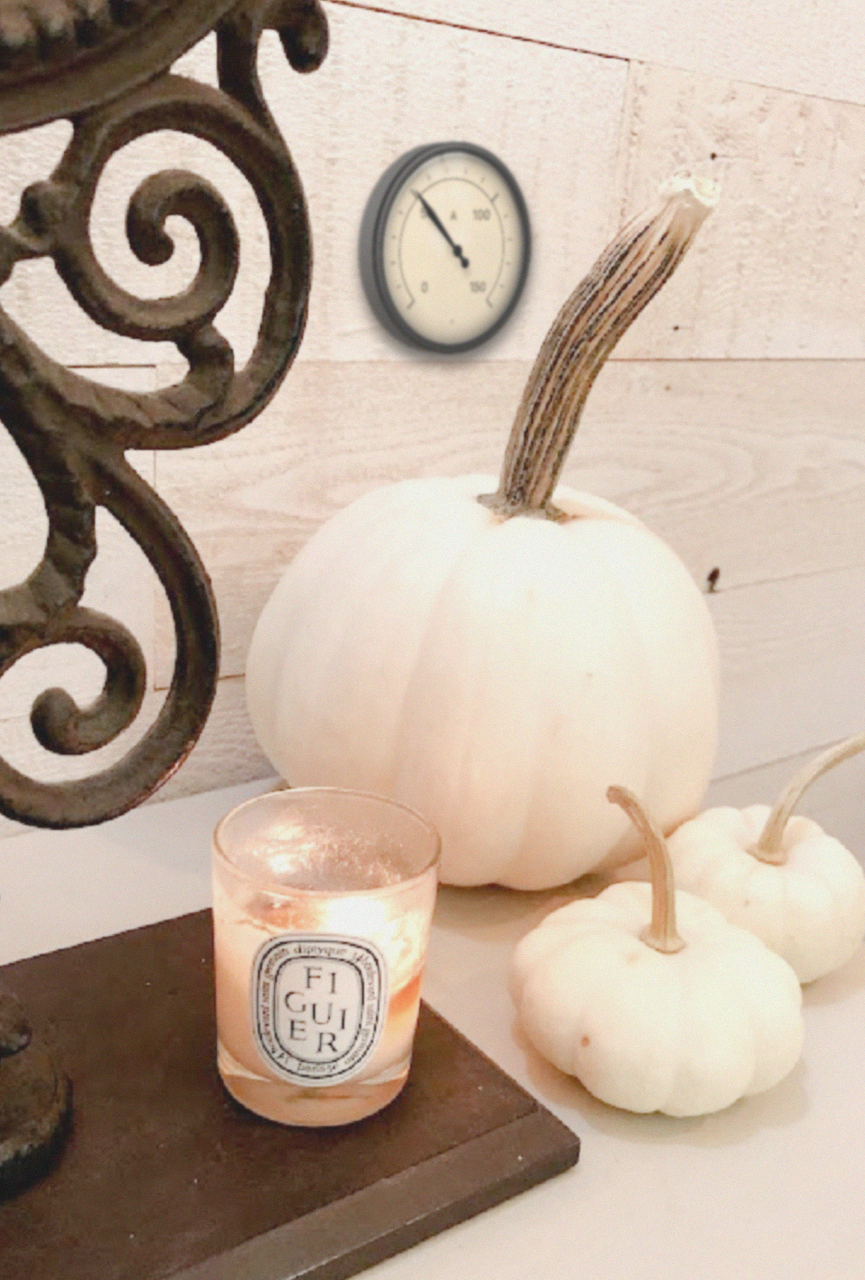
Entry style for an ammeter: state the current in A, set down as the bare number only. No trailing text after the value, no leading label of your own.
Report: 50
